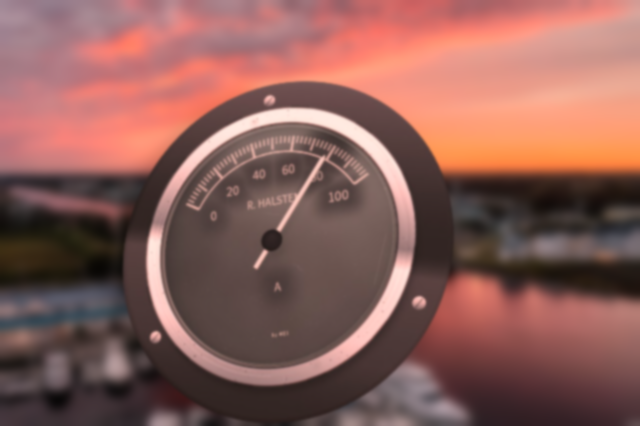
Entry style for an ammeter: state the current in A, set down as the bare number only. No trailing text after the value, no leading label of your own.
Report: 80
